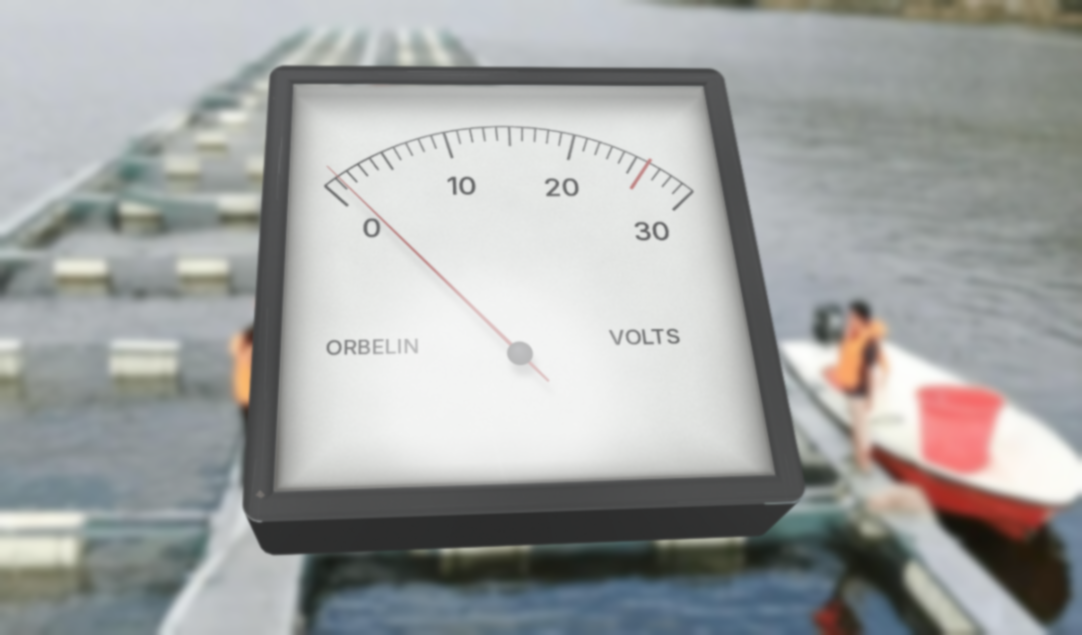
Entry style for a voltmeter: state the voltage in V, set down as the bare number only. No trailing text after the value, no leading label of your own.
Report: 1
